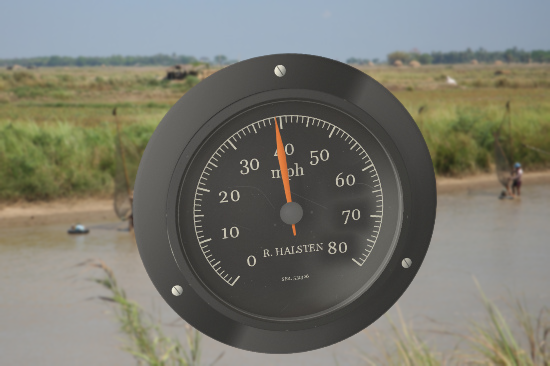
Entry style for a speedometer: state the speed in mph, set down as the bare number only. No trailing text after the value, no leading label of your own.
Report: 39
